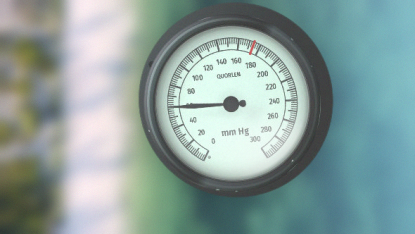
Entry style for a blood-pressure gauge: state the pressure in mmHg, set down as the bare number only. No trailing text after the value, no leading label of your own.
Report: 60
